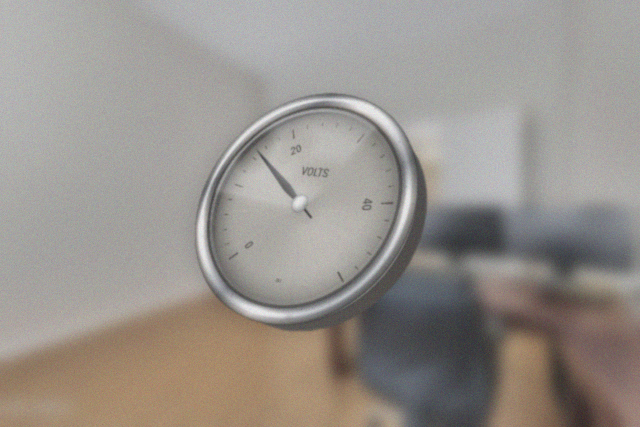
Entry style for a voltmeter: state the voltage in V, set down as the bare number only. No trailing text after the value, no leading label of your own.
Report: 15
